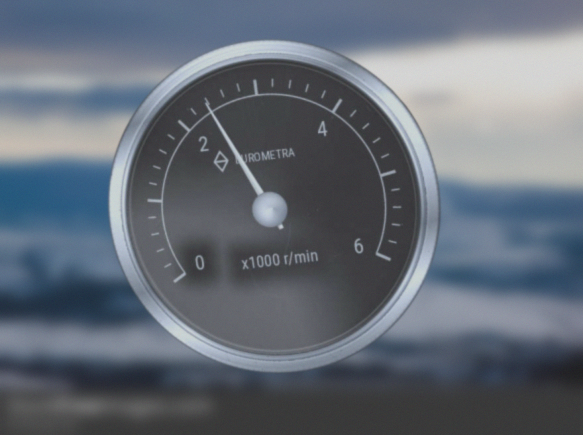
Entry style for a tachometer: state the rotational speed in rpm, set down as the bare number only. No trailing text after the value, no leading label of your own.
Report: 2400
